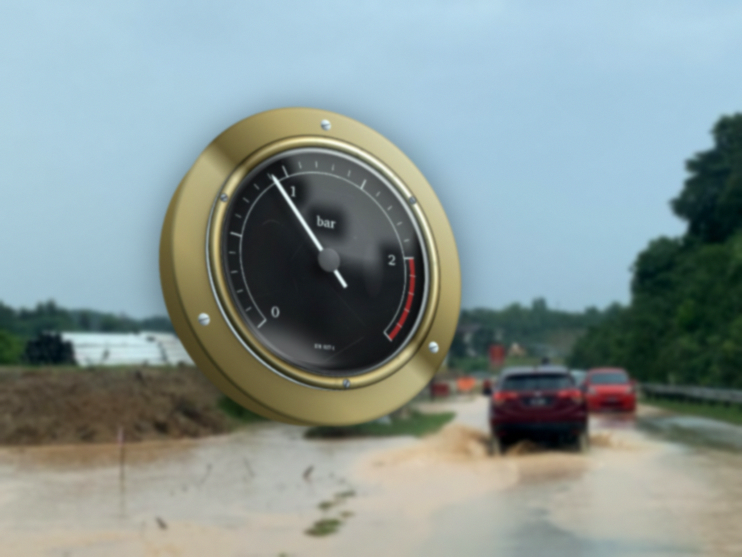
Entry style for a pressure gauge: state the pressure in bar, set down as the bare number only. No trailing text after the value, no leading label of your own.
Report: 0.9
